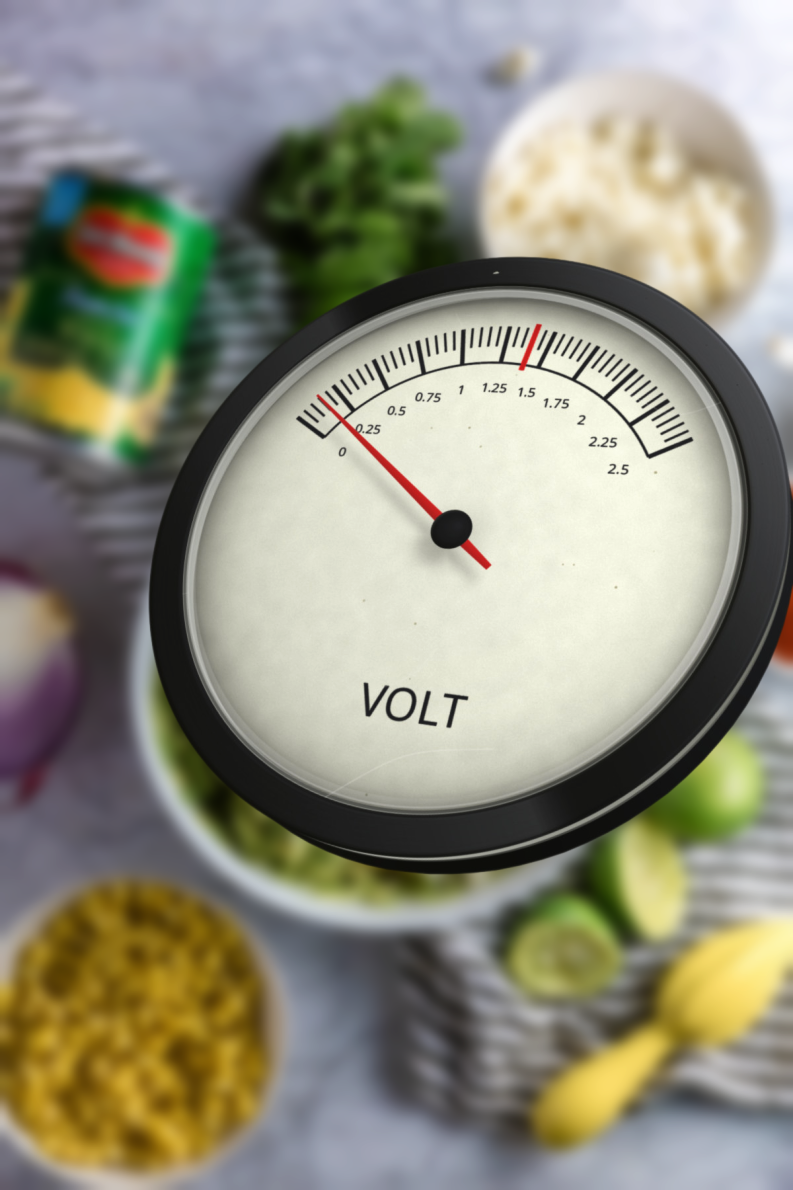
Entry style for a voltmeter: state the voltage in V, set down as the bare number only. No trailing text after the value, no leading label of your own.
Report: 0.15
